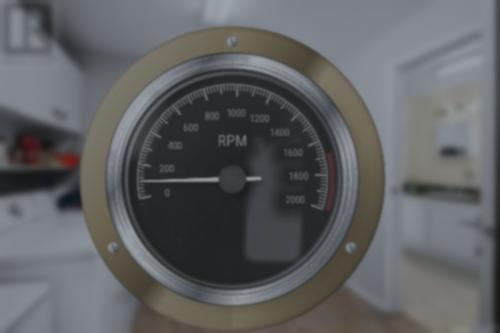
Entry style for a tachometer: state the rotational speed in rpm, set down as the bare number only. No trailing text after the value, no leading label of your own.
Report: 100
